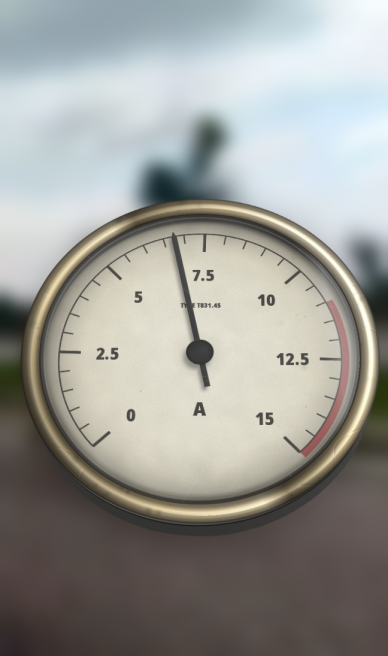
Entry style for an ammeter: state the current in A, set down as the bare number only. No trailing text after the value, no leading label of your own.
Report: 6.75
